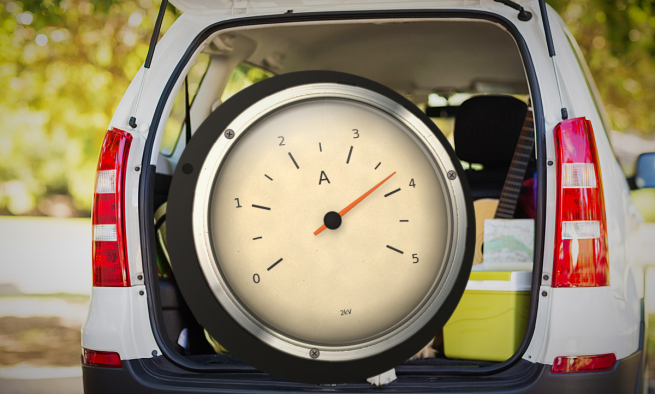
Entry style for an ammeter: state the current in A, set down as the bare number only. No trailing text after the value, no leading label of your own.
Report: 3.75
